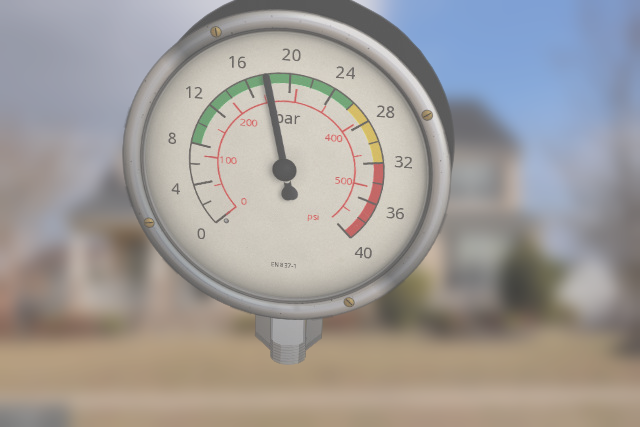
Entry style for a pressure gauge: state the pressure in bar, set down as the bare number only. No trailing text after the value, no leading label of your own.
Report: 18
